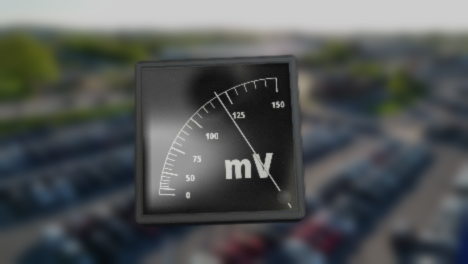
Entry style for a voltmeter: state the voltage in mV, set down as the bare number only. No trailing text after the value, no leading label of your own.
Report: 120
